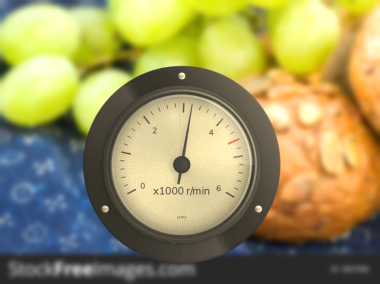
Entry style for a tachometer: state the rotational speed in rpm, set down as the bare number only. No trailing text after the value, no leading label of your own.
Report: 3200
